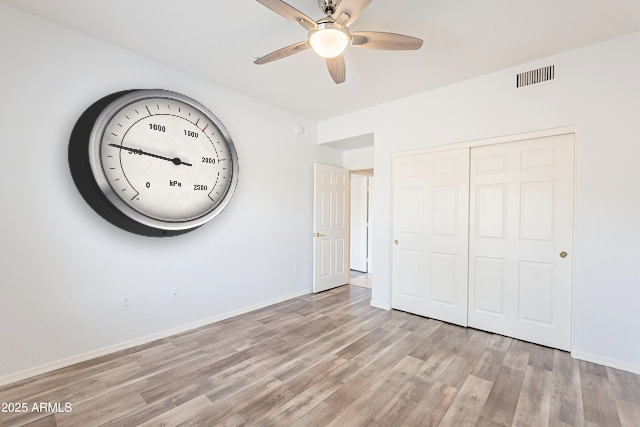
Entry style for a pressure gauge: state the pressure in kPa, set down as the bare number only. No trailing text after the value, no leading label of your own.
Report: 500
